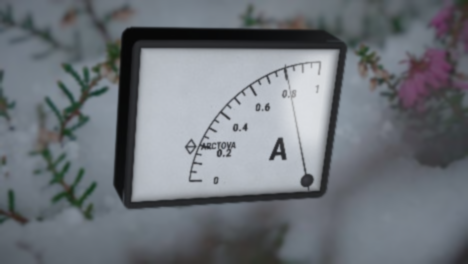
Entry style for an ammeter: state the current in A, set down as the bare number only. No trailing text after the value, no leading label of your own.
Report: 0.8
